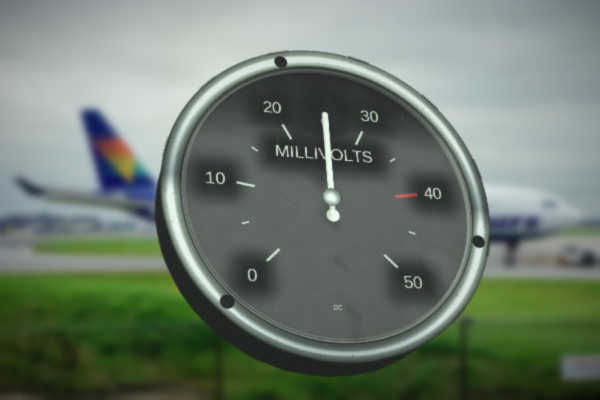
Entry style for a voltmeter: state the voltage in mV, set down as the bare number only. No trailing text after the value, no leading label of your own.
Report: 25
